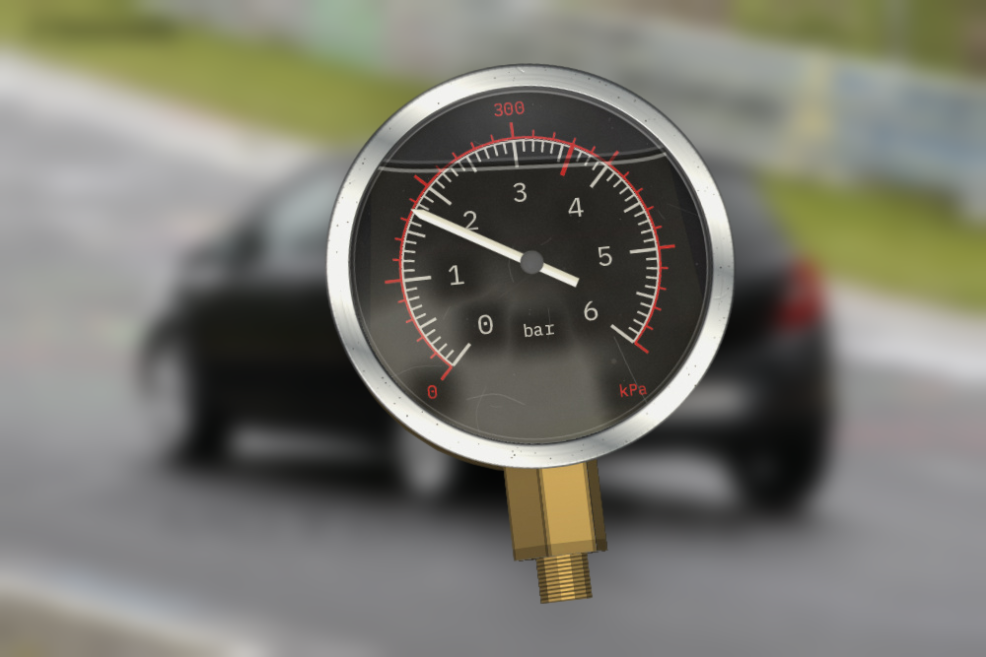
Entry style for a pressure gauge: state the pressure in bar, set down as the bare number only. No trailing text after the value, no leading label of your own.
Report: 1.7
